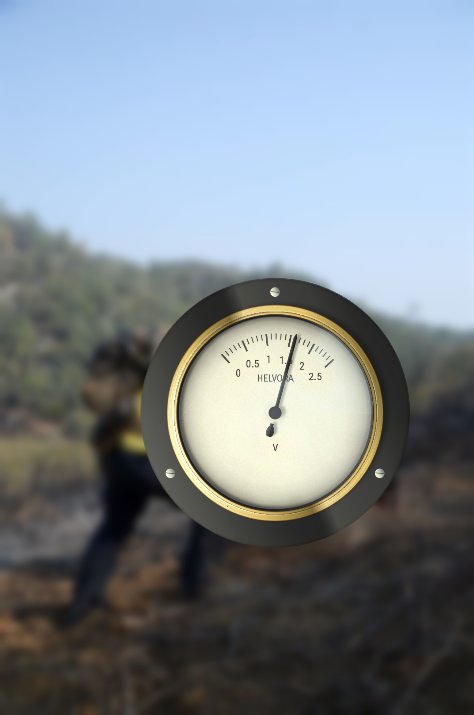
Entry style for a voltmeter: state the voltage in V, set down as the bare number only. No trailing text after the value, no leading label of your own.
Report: 1.6
